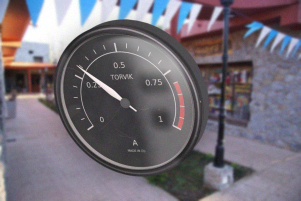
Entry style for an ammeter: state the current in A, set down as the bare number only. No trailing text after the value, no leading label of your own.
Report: 0.3
